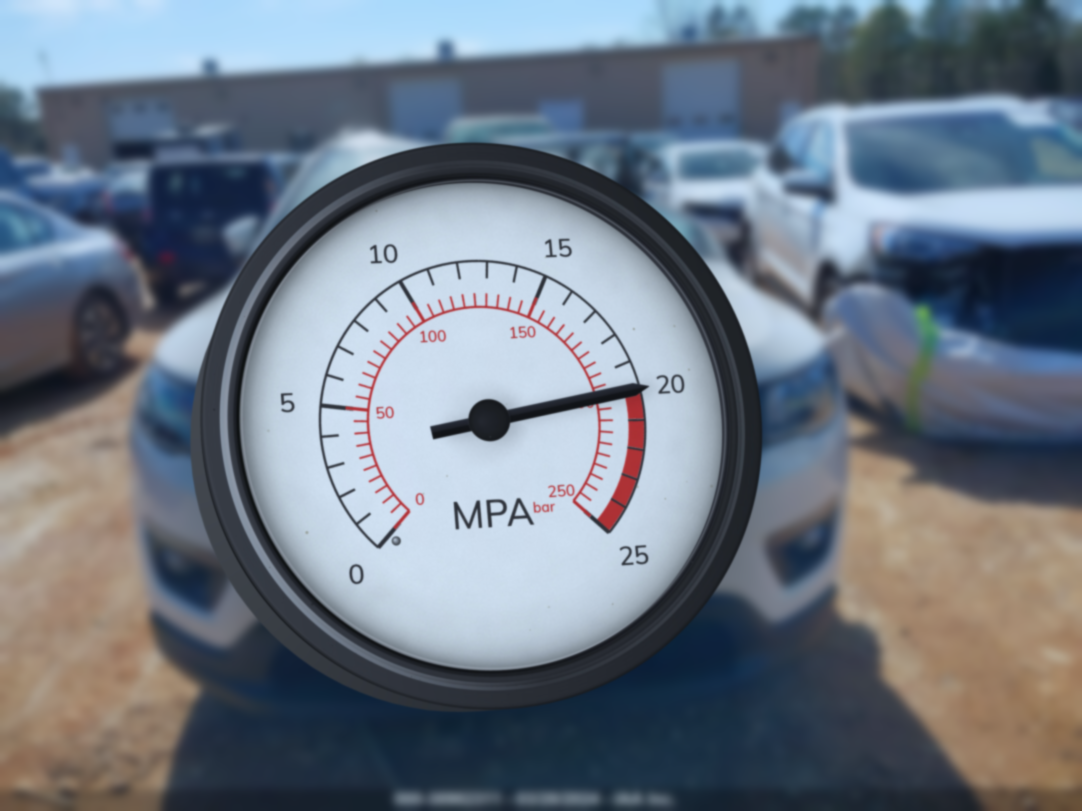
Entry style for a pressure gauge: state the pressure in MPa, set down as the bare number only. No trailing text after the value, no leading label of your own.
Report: 20
